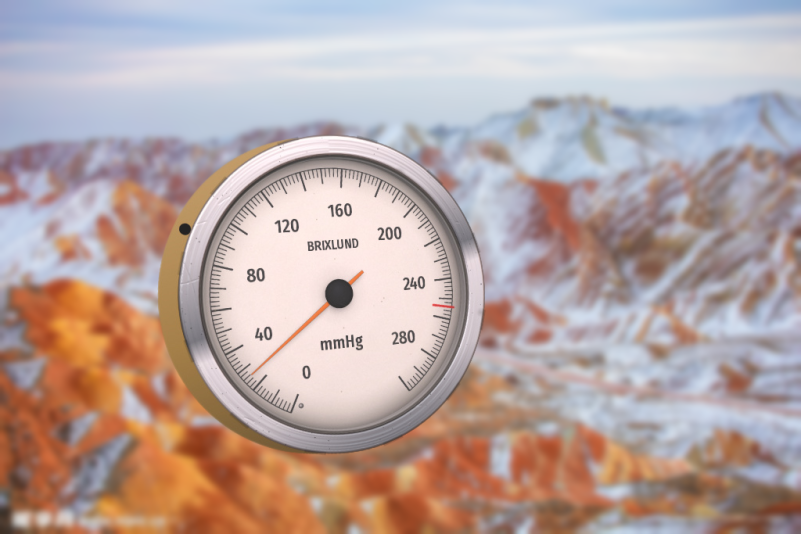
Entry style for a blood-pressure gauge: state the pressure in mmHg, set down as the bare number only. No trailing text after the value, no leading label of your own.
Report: 26
